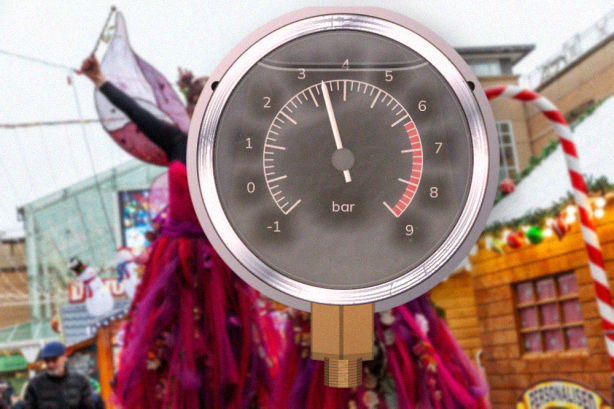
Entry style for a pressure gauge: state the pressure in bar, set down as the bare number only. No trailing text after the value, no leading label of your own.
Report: 3.4
